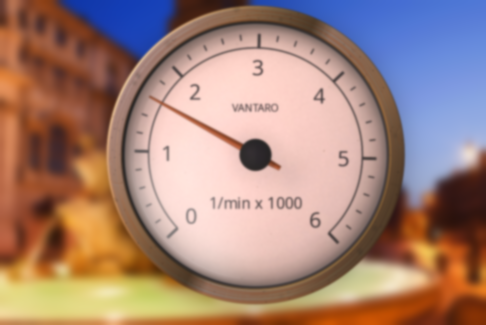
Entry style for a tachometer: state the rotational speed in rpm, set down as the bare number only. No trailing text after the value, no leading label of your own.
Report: 1600
